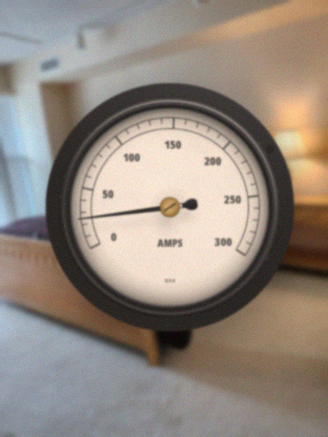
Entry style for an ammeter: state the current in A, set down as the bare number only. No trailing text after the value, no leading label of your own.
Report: 25
